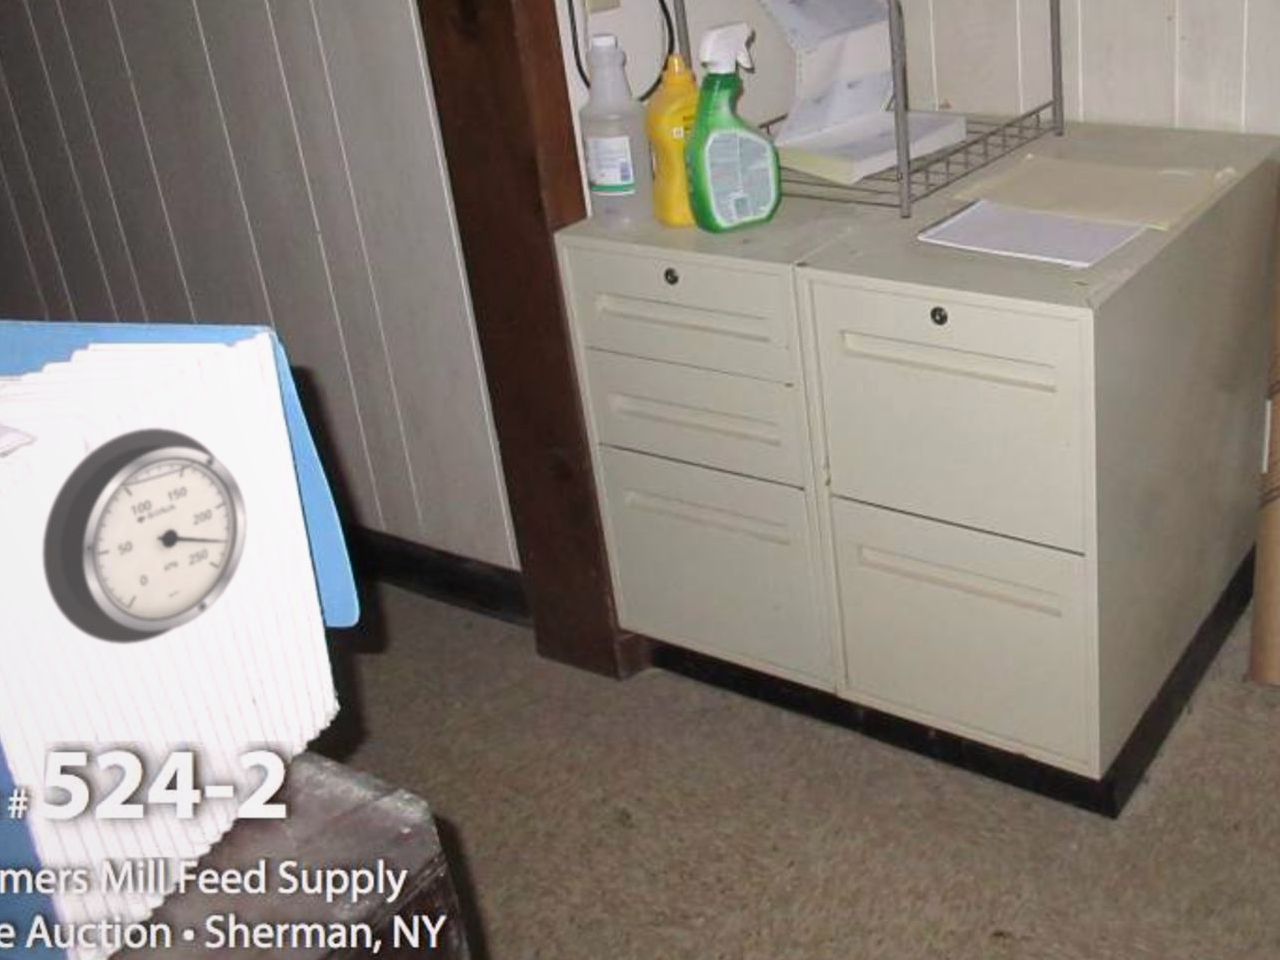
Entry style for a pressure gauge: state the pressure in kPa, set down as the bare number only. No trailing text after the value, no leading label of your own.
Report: 230
